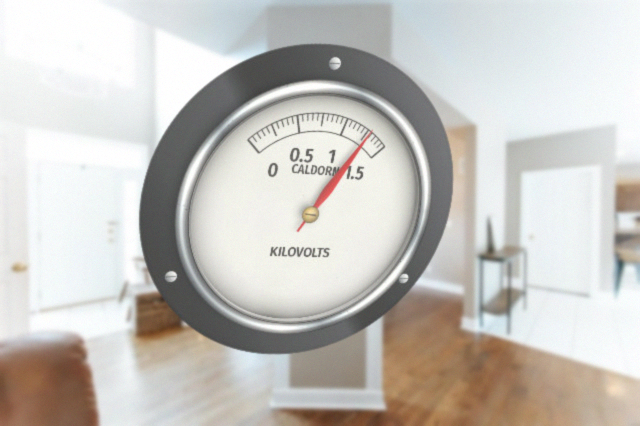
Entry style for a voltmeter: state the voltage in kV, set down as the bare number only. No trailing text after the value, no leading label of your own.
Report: 1.25
